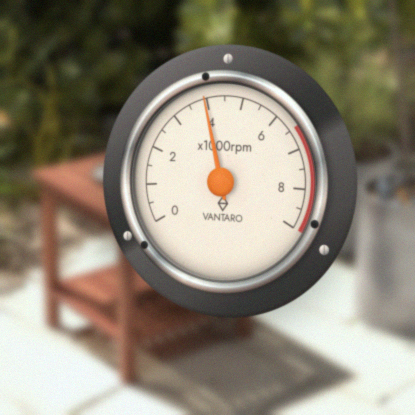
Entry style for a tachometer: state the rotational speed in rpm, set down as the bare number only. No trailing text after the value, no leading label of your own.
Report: 4000
